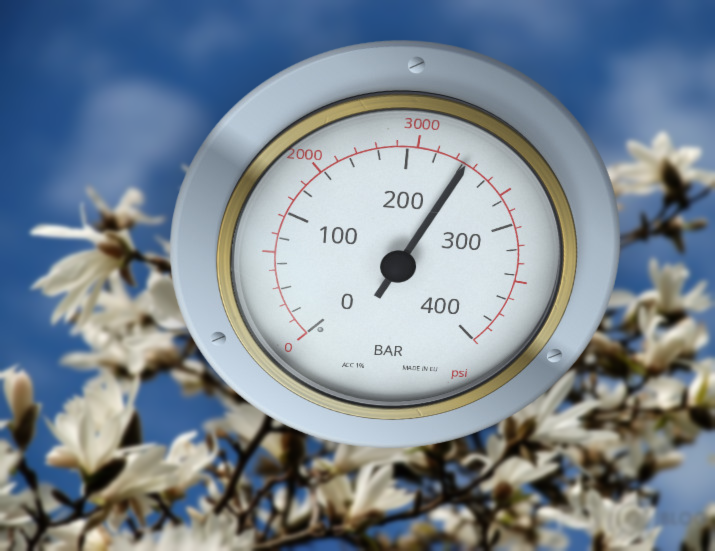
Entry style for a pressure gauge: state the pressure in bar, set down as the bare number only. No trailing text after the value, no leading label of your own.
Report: 240
